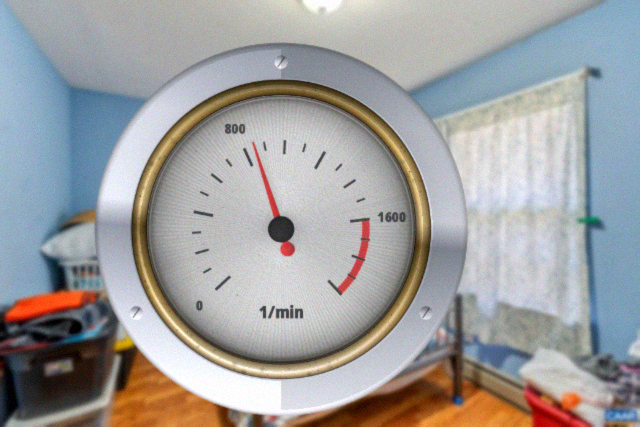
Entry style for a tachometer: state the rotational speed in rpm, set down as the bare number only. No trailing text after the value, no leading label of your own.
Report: 850
